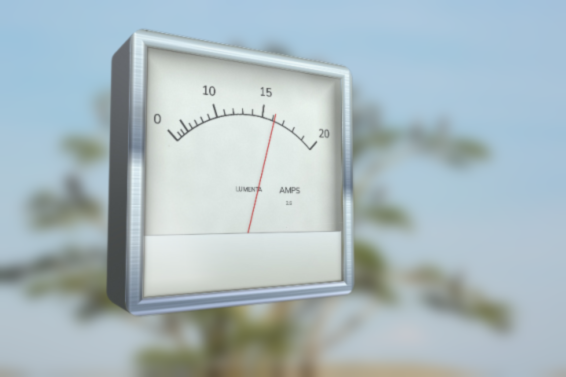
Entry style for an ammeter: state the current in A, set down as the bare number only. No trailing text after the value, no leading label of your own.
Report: 16
